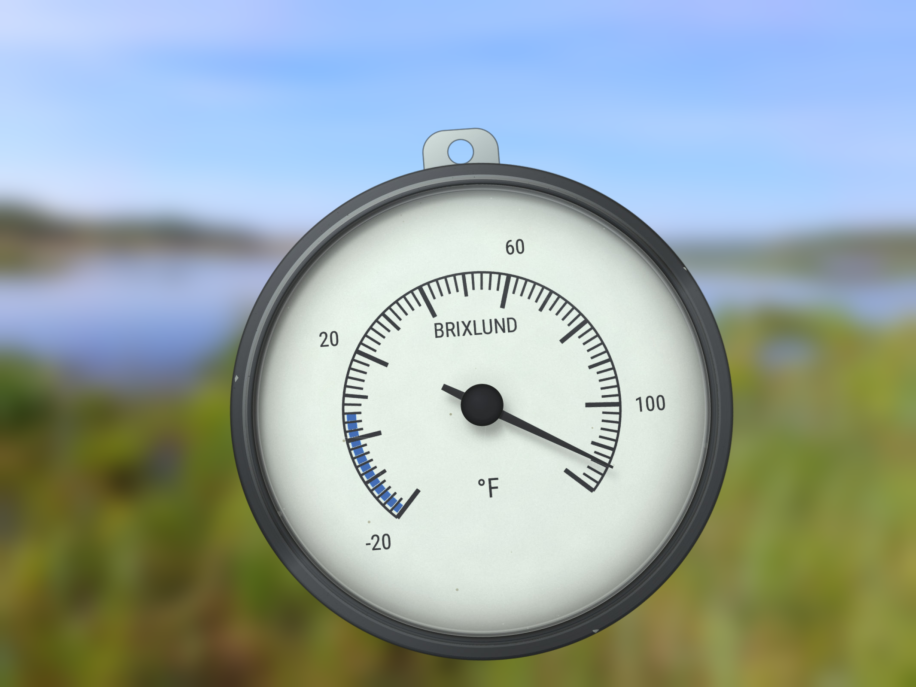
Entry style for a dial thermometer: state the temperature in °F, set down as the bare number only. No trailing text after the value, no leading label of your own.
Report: 114
